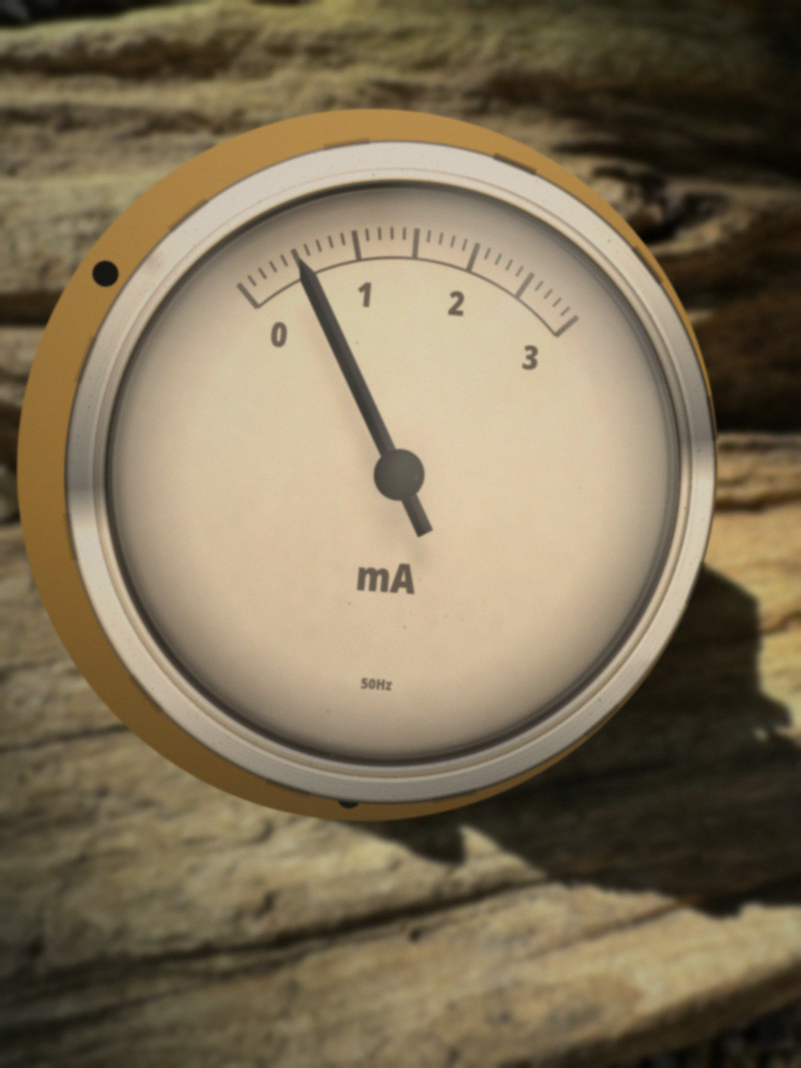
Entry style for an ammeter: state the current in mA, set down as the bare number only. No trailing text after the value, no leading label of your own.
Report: 0.5
